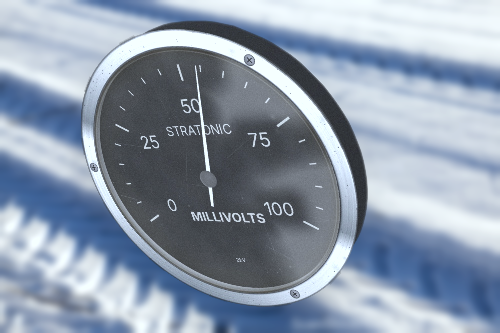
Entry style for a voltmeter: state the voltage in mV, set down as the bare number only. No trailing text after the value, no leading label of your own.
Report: 55
